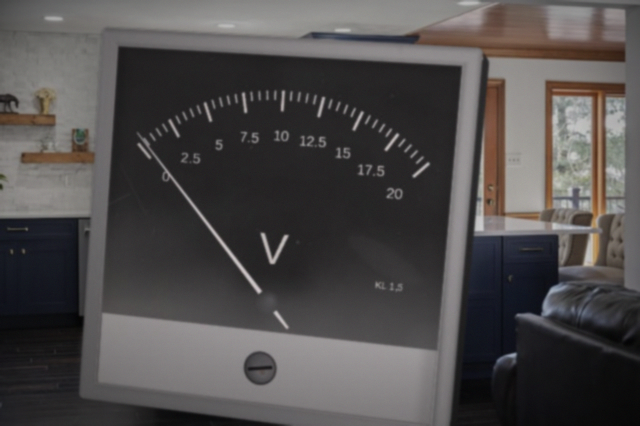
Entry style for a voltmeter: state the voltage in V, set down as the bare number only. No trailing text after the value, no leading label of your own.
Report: 0.5
